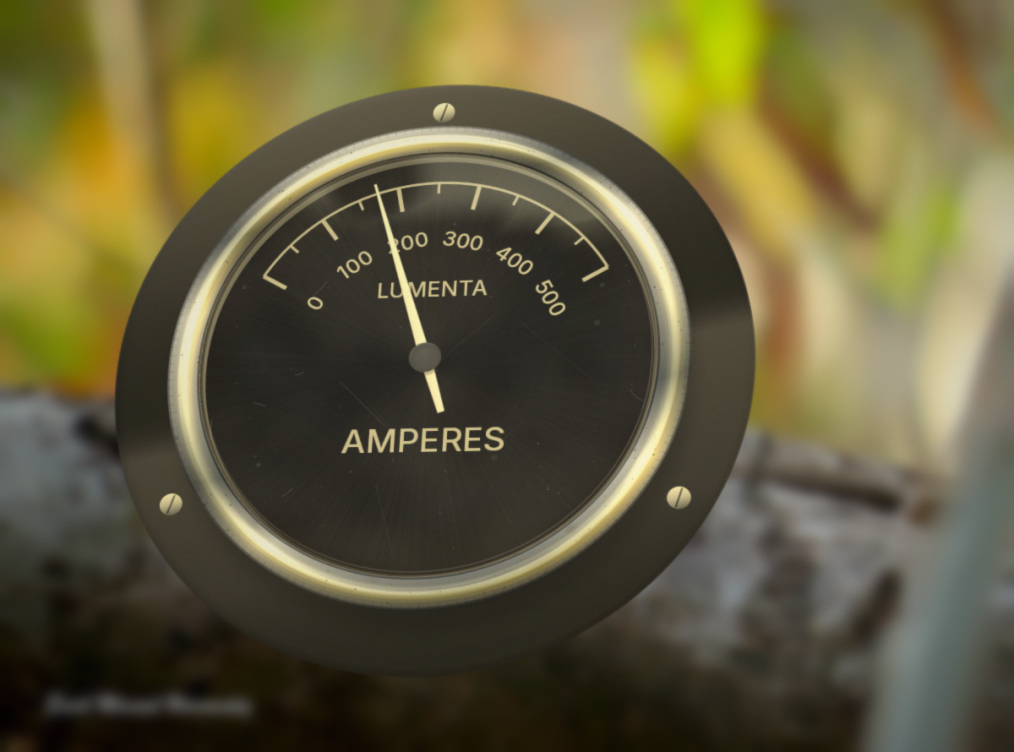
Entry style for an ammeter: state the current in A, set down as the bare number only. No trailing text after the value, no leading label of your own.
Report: 175
